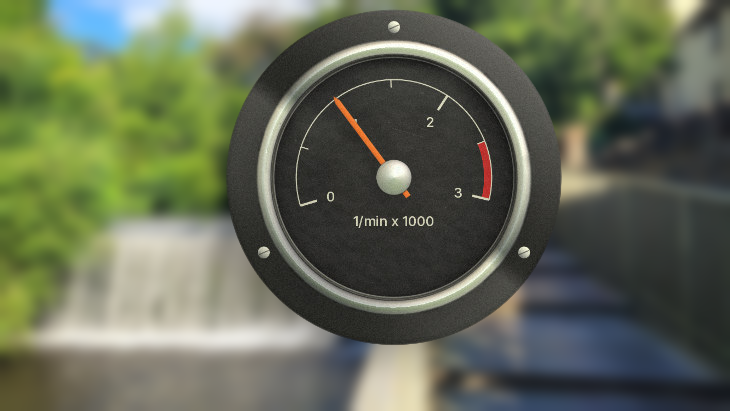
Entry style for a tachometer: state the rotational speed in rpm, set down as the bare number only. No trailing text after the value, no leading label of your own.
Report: 1000
